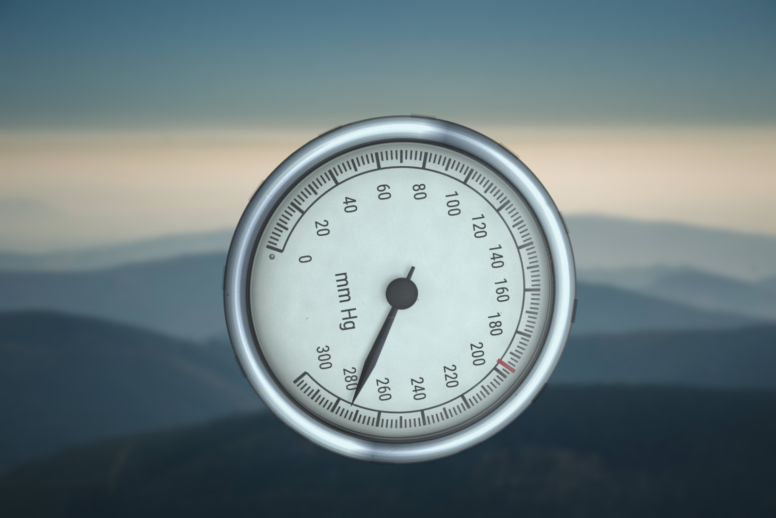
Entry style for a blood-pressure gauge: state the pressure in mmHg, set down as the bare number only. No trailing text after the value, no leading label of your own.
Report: 274
